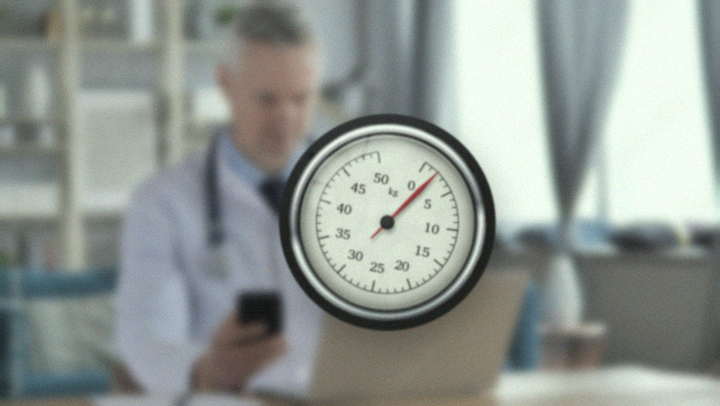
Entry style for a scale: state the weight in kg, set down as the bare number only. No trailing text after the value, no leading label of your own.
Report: 2
